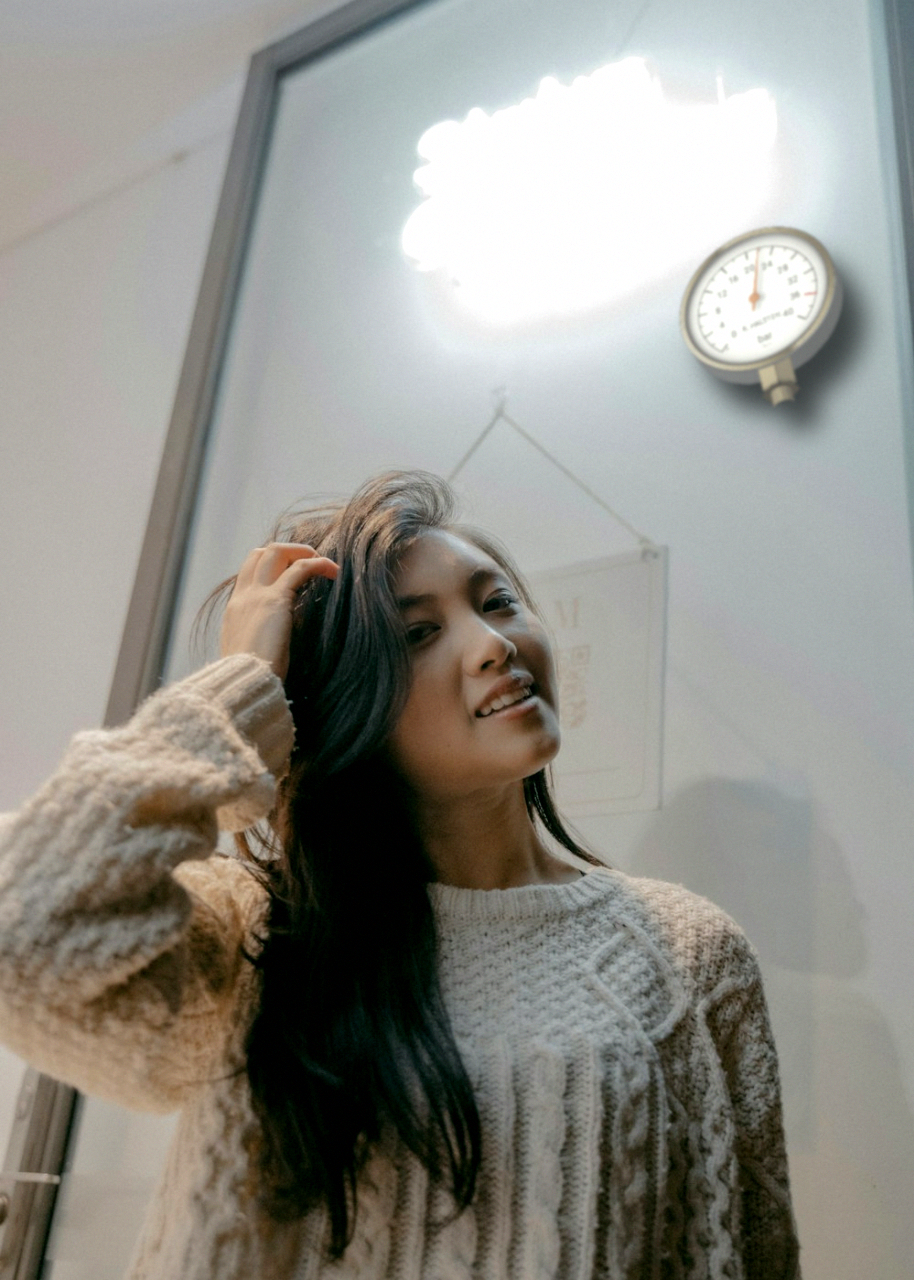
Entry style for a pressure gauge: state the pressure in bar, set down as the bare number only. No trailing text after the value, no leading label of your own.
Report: 22
